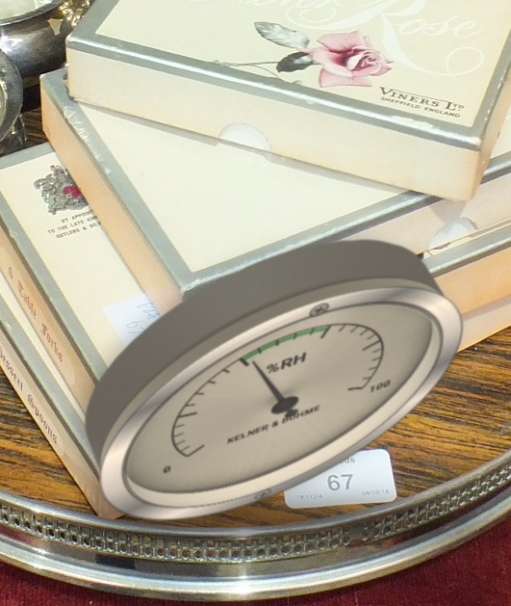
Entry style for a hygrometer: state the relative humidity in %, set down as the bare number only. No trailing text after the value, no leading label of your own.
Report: 42
